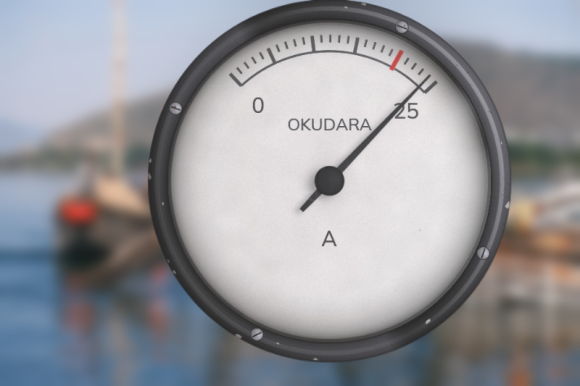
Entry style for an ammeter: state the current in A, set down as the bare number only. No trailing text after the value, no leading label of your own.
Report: 24
